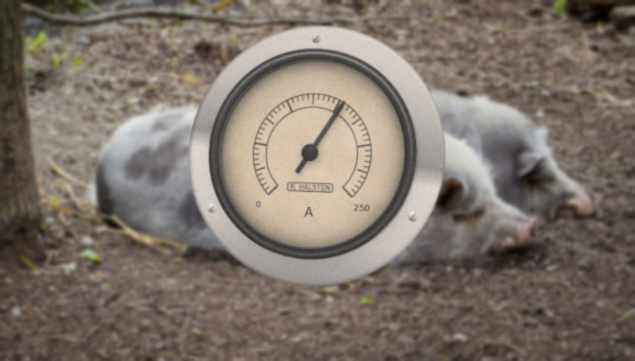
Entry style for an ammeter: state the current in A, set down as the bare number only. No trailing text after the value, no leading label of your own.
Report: 155
